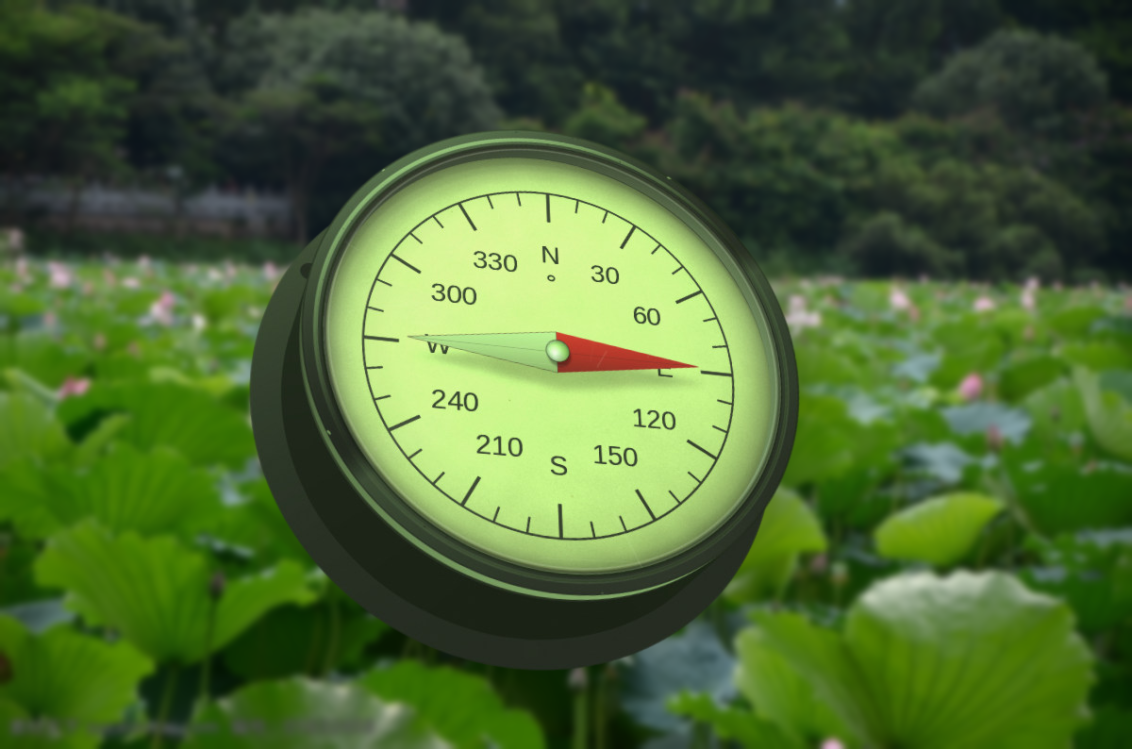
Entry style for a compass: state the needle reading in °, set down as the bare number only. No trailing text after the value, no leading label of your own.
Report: 90
